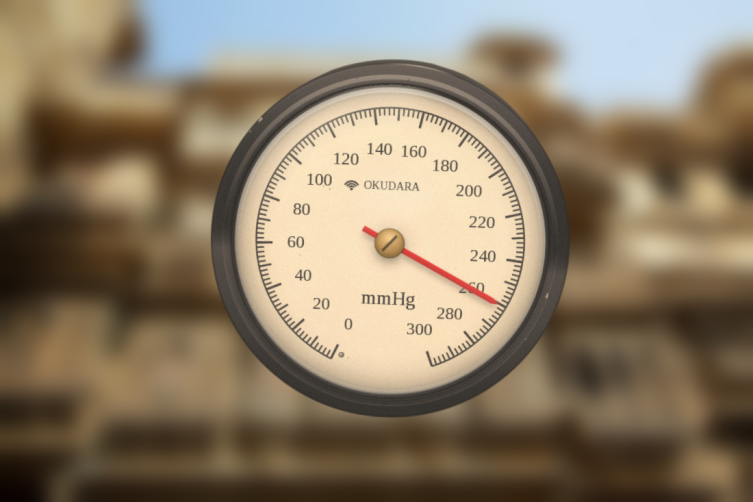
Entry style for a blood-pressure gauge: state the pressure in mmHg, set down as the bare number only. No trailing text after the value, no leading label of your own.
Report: 260
